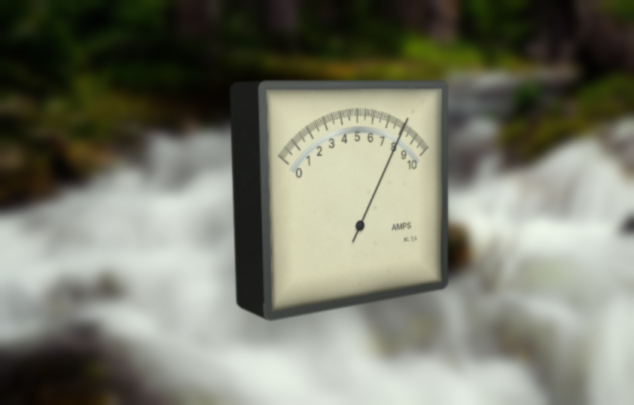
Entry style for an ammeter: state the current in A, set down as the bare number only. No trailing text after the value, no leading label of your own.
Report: 8
